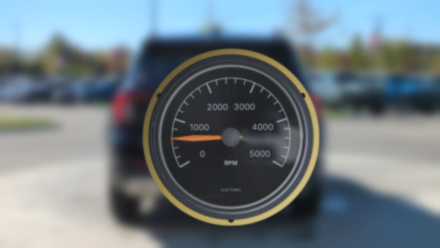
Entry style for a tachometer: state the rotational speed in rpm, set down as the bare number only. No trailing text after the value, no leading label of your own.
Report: 600
